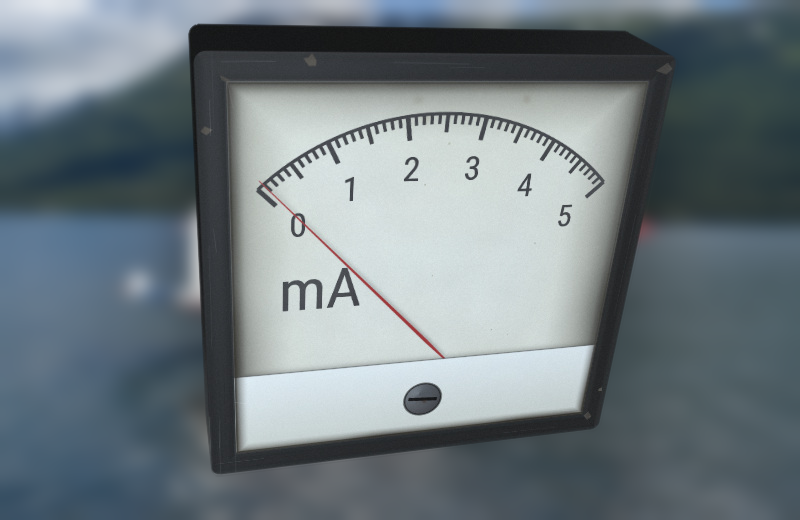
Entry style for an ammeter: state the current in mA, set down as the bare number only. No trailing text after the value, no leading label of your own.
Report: 0.1
